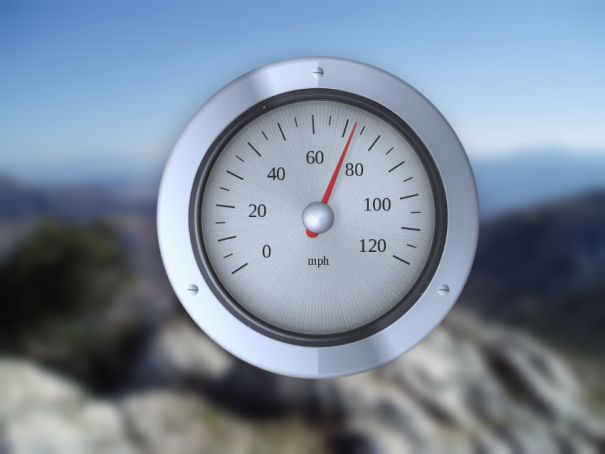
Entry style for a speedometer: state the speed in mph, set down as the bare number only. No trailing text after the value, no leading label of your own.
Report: 72.5
